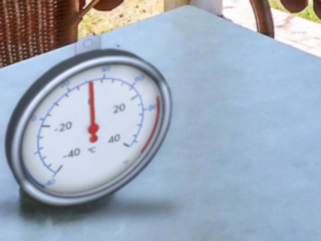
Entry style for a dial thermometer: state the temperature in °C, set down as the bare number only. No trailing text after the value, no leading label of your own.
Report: 0
